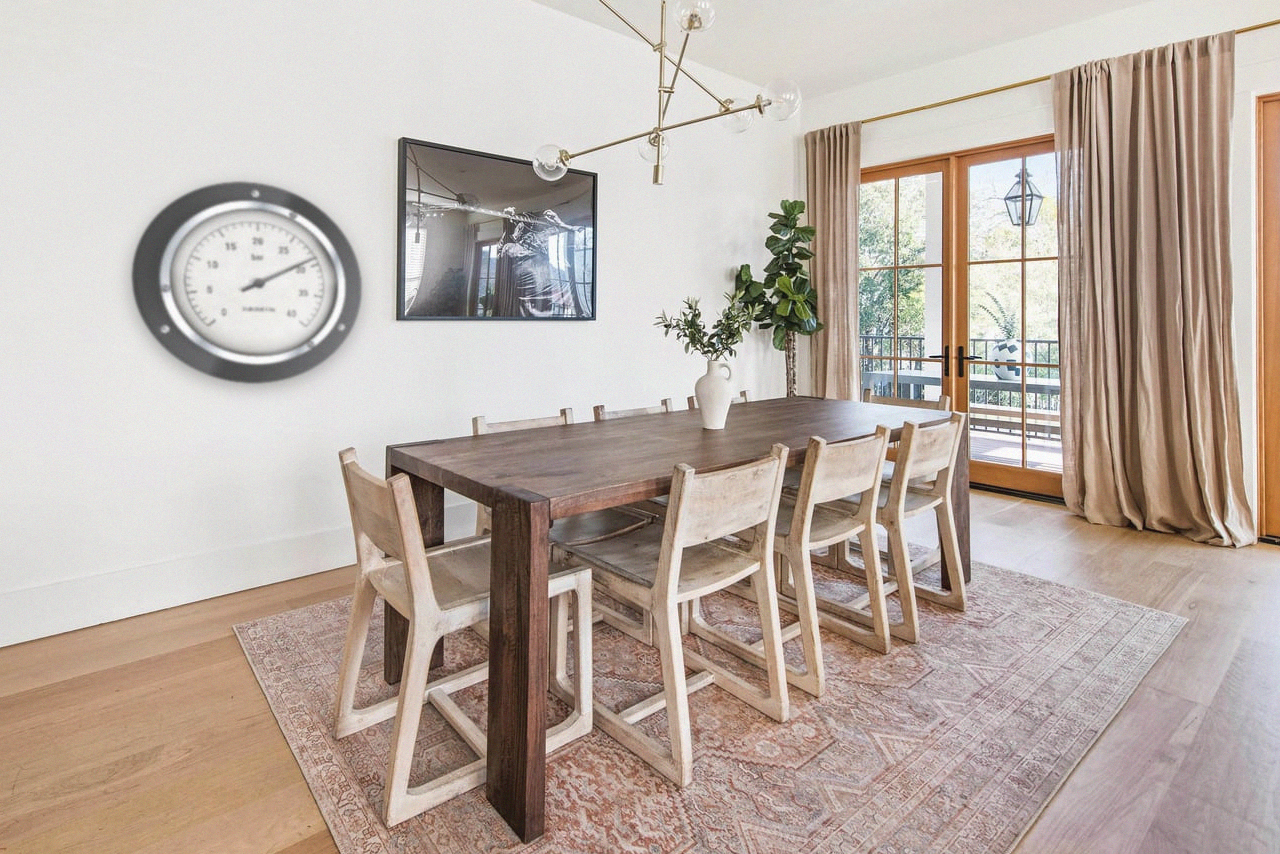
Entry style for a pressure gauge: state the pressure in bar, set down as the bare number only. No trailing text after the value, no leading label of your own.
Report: 29
